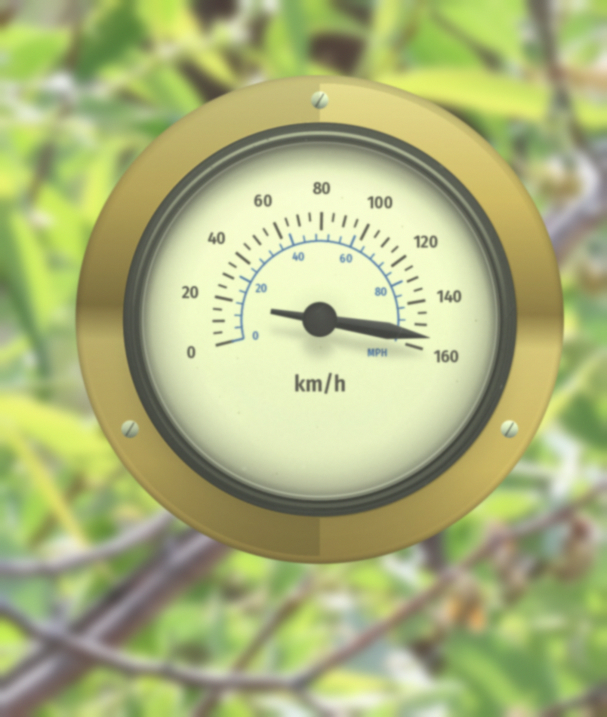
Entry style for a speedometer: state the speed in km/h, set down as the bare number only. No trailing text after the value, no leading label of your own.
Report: 155
